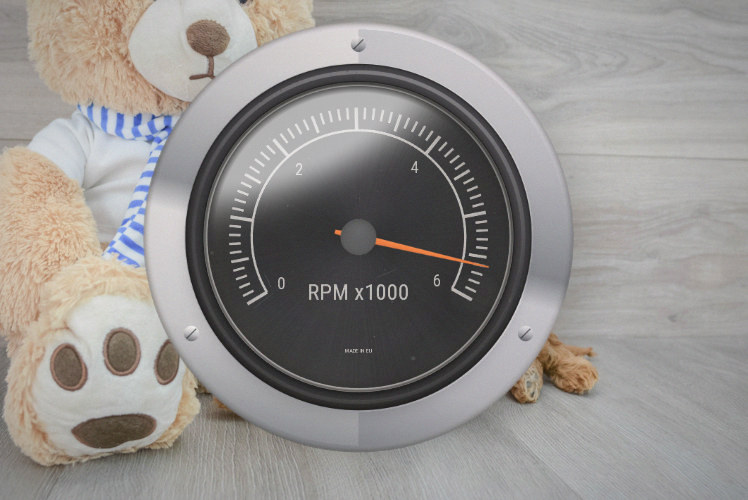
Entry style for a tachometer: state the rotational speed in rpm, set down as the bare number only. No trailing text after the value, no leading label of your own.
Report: 5600
